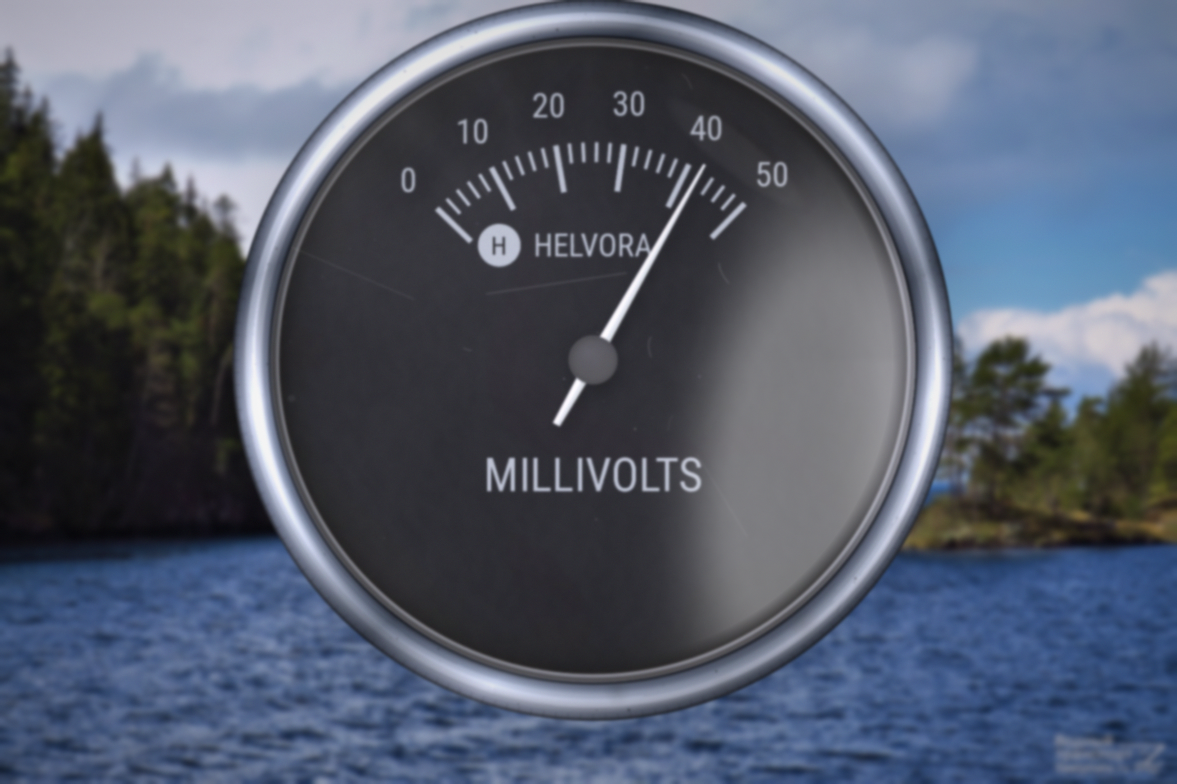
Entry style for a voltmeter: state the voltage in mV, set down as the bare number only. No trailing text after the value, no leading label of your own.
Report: 42
